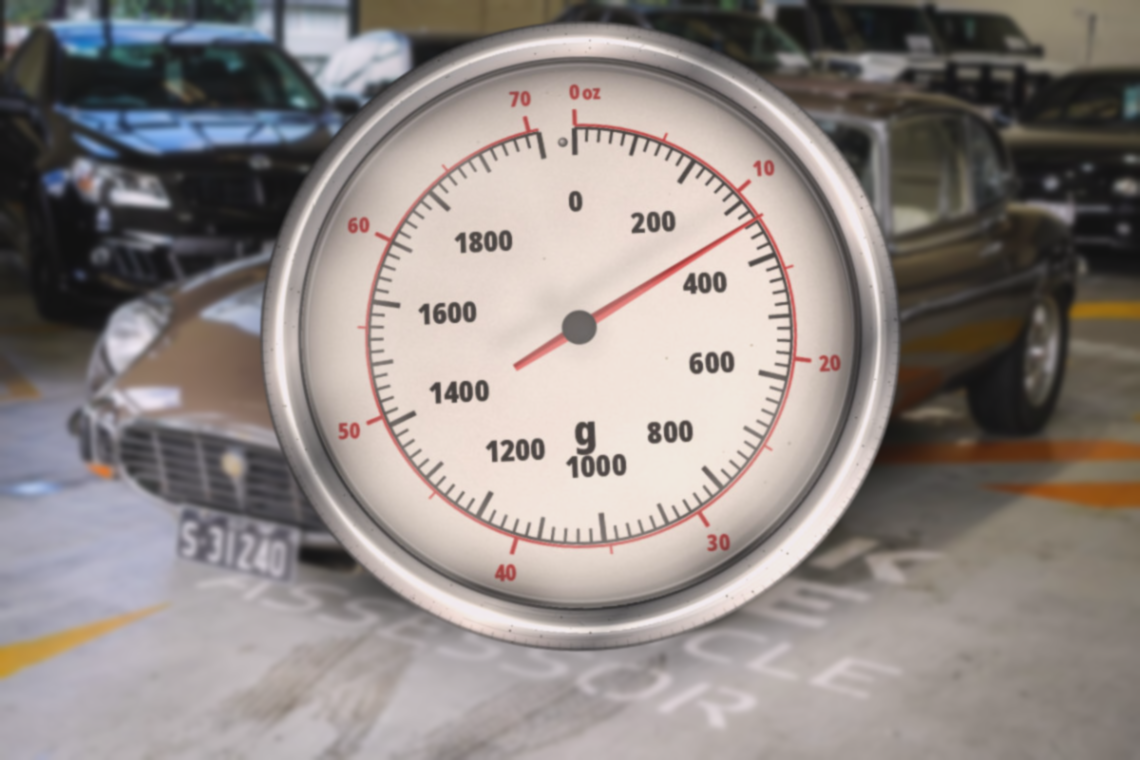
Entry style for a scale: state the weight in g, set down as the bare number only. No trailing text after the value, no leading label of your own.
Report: 340
